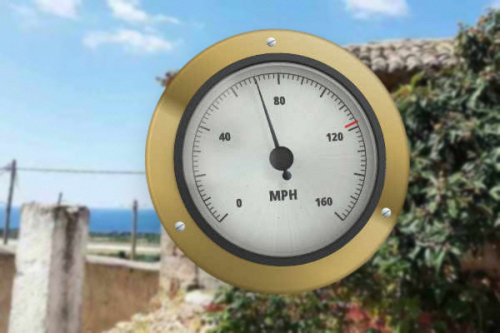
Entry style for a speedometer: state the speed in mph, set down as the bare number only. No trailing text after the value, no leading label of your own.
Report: 70
